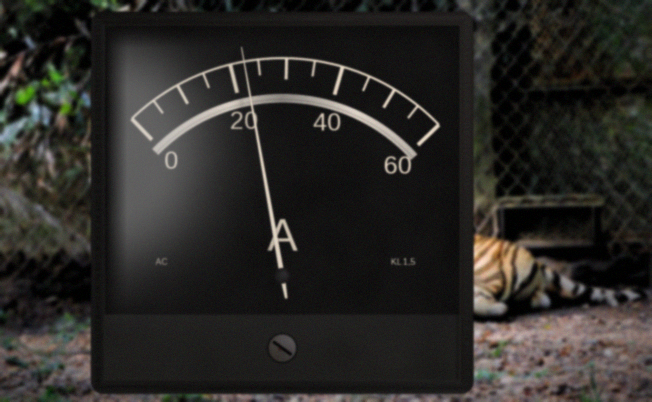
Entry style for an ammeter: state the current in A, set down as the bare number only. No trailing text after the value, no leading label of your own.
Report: 22.5
